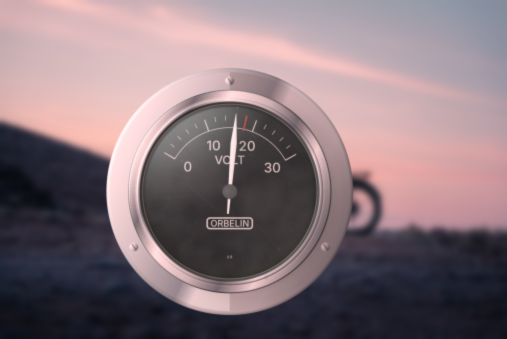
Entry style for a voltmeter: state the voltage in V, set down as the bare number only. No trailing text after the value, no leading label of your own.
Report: 16
